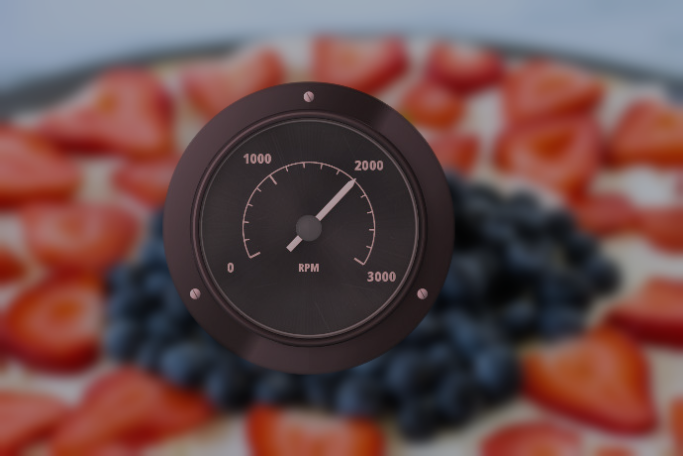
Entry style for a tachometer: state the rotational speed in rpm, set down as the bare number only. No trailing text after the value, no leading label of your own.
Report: 2000
